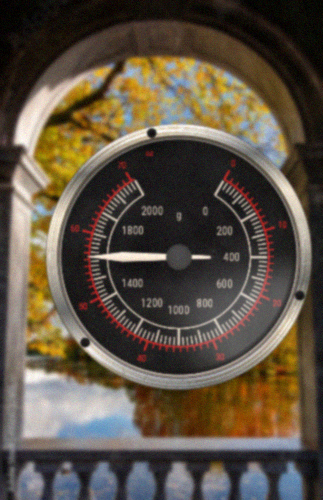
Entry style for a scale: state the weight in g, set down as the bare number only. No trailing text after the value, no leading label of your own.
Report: 1600
